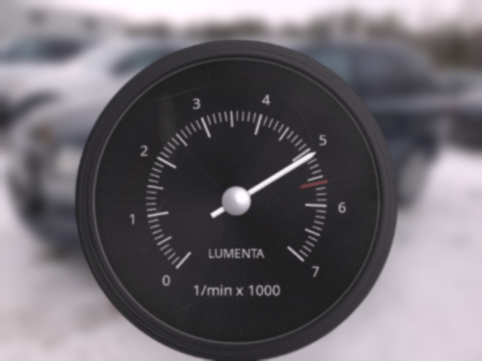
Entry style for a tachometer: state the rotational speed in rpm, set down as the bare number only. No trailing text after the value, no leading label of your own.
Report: 5100
